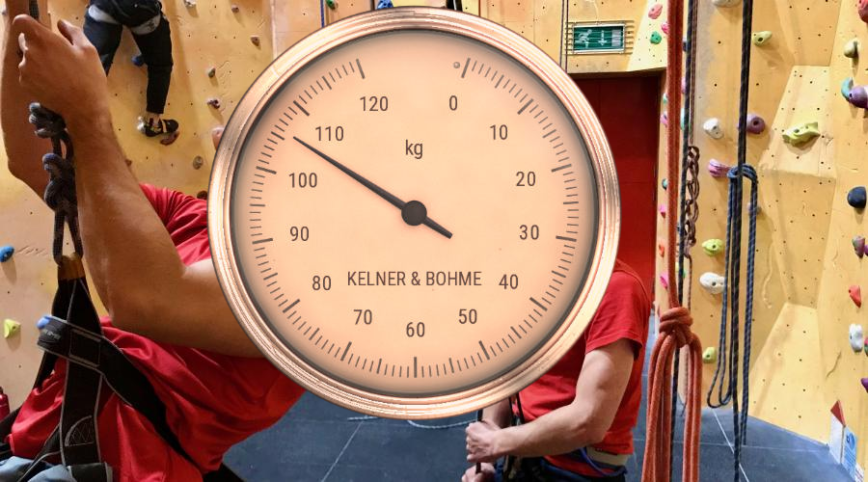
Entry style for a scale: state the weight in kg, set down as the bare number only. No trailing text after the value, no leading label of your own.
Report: 106
